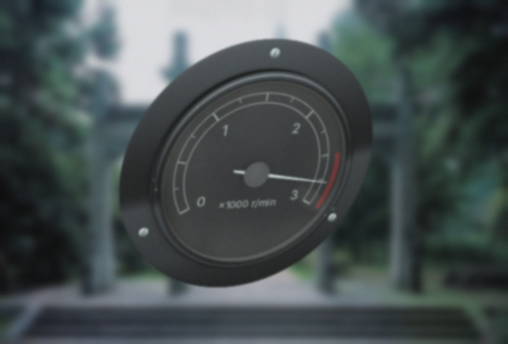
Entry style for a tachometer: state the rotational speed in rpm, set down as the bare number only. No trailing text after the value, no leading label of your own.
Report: 2750
